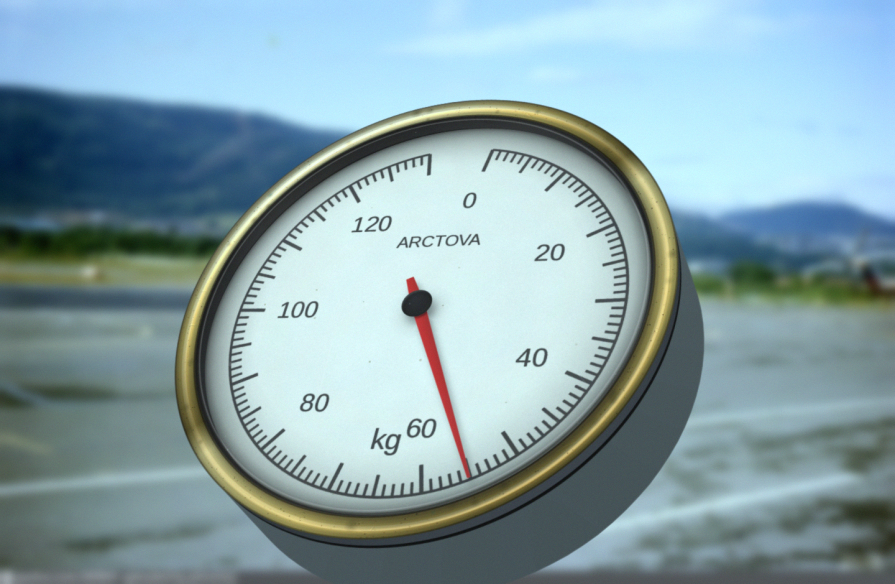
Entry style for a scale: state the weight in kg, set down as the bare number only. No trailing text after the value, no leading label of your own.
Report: 55
